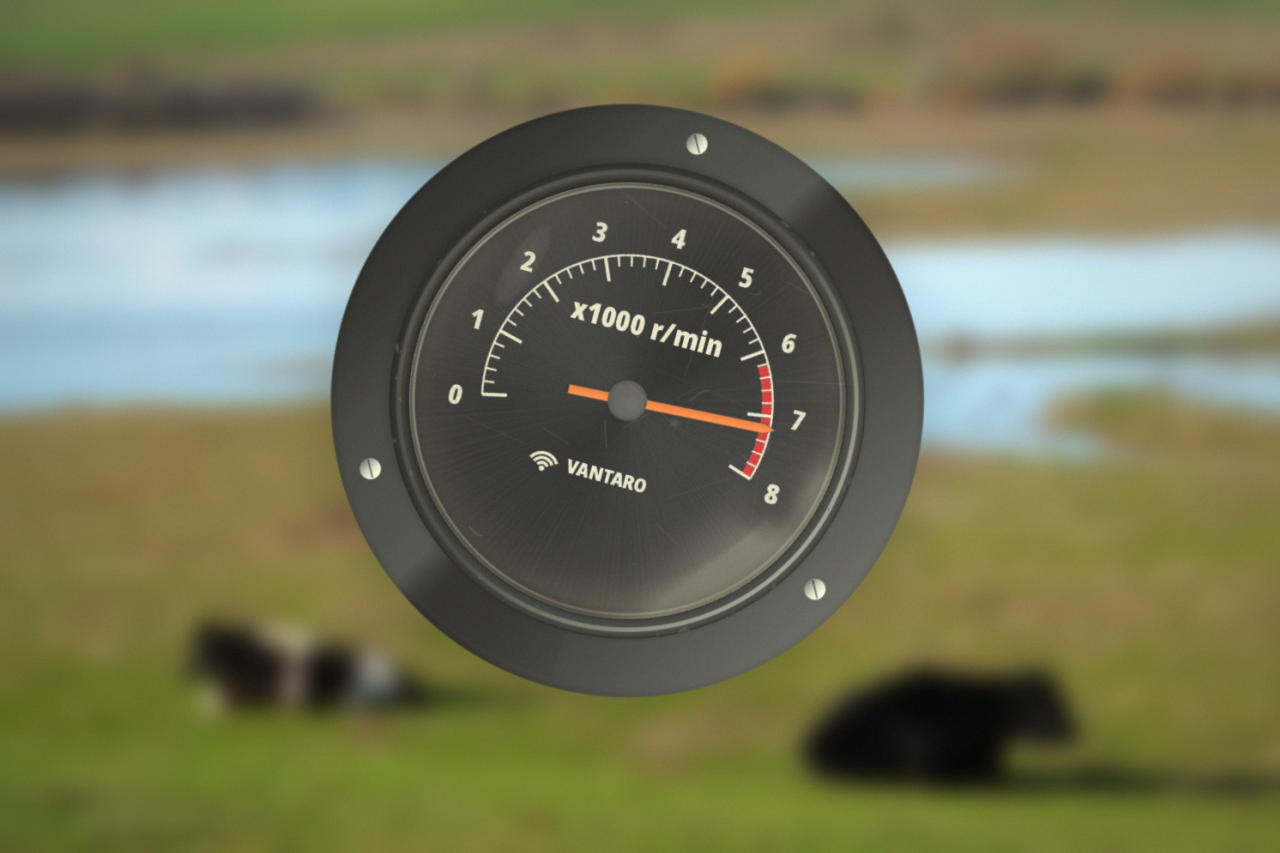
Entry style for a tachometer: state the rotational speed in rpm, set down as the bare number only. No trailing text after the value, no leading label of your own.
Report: 7200
